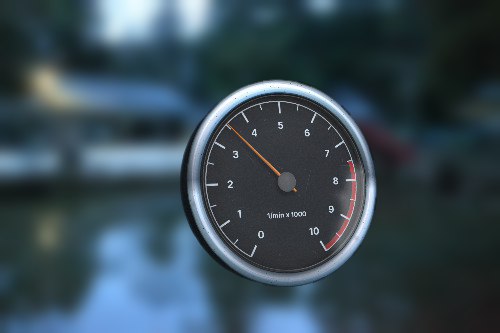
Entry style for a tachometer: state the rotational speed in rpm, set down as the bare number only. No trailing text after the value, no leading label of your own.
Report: 3500
